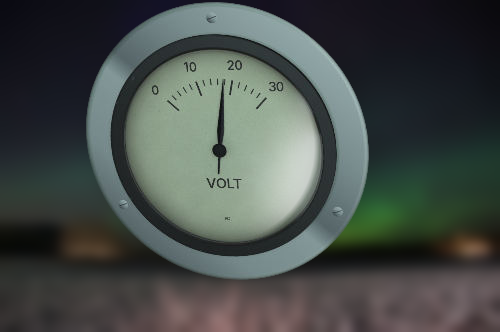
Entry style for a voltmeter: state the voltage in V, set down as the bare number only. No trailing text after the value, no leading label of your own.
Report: 18
